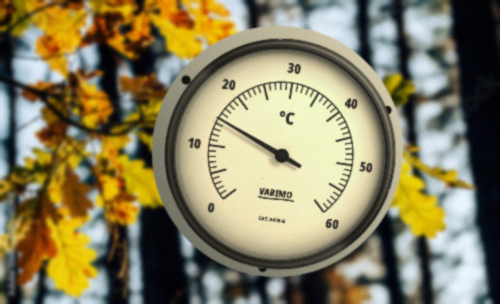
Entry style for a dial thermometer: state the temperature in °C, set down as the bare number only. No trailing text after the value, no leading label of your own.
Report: 15
